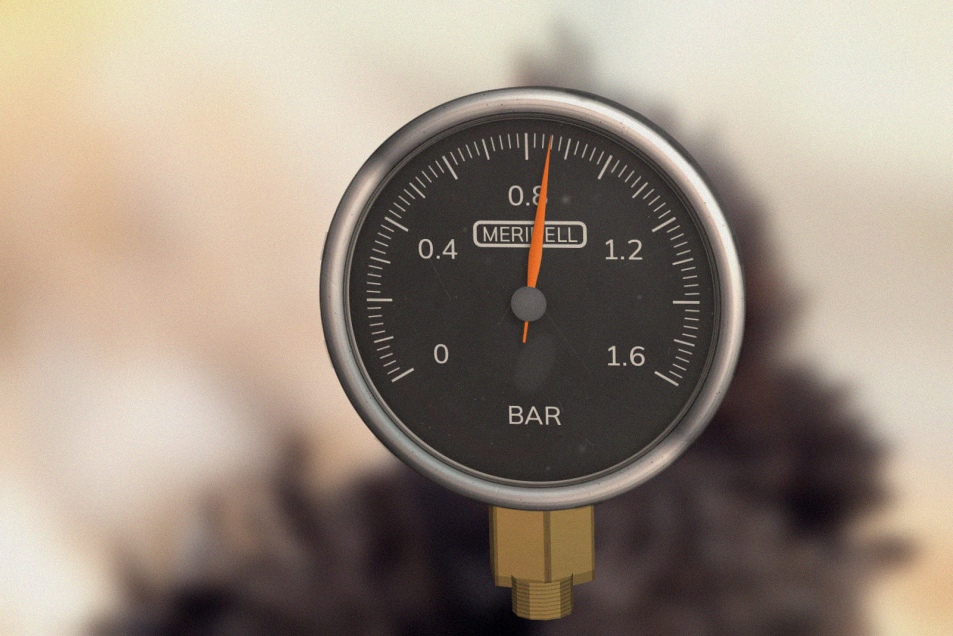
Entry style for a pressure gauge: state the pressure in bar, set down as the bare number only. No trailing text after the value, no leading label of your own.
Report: 0.86
